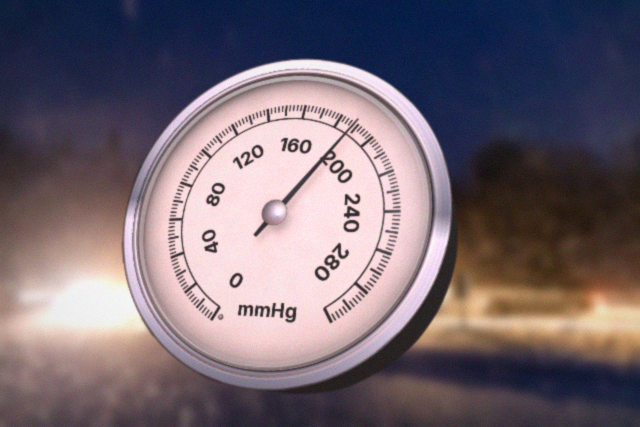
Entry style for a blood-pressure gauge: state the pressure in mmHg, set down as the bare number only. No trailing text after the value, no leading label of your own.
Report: 190
